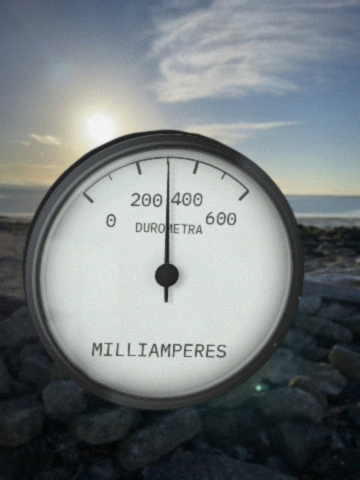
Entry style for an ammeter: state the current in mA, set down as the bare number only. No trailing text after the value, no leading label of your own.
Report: 300
